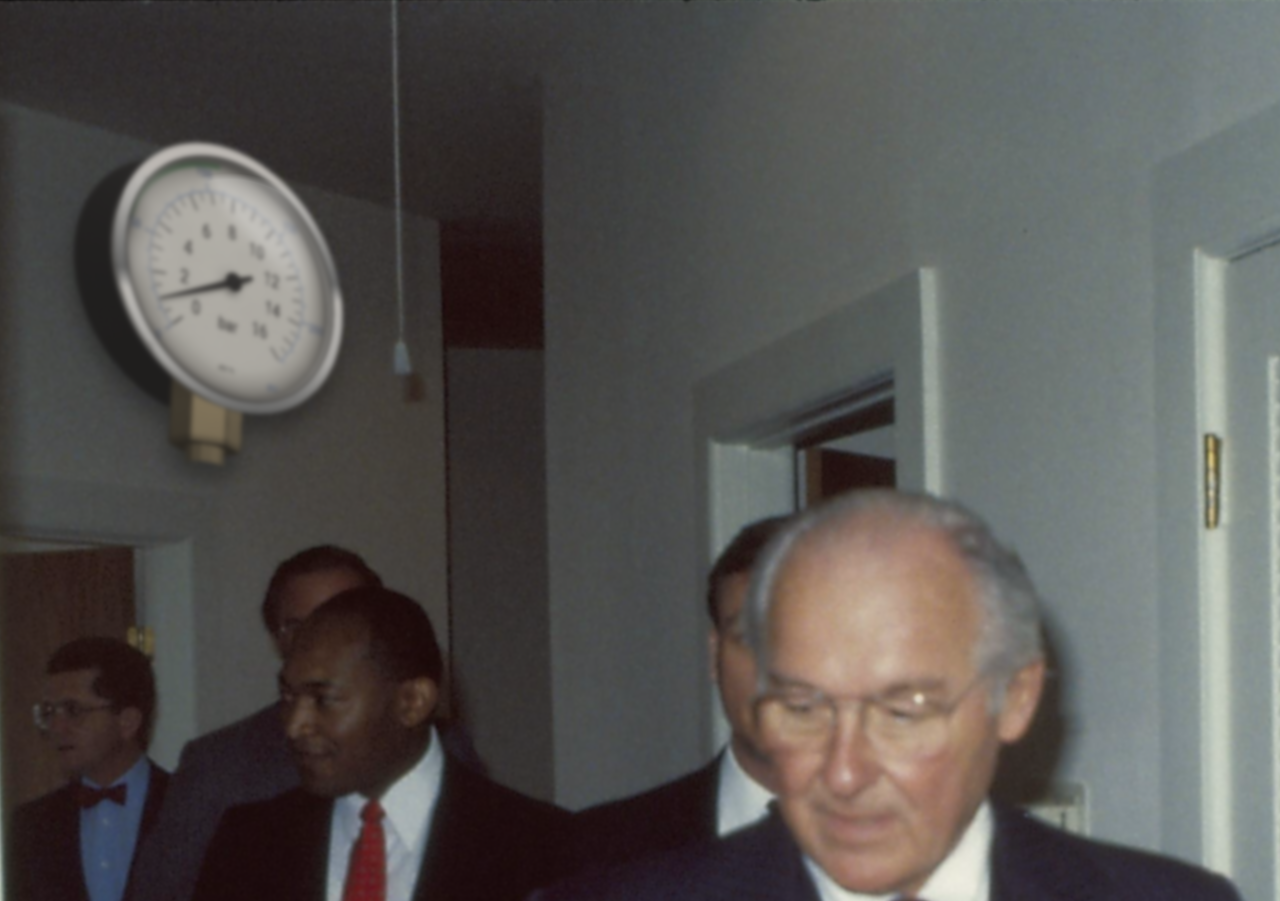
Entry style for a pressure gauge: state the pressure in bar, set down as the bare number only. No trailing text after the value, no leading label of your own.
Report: 1
